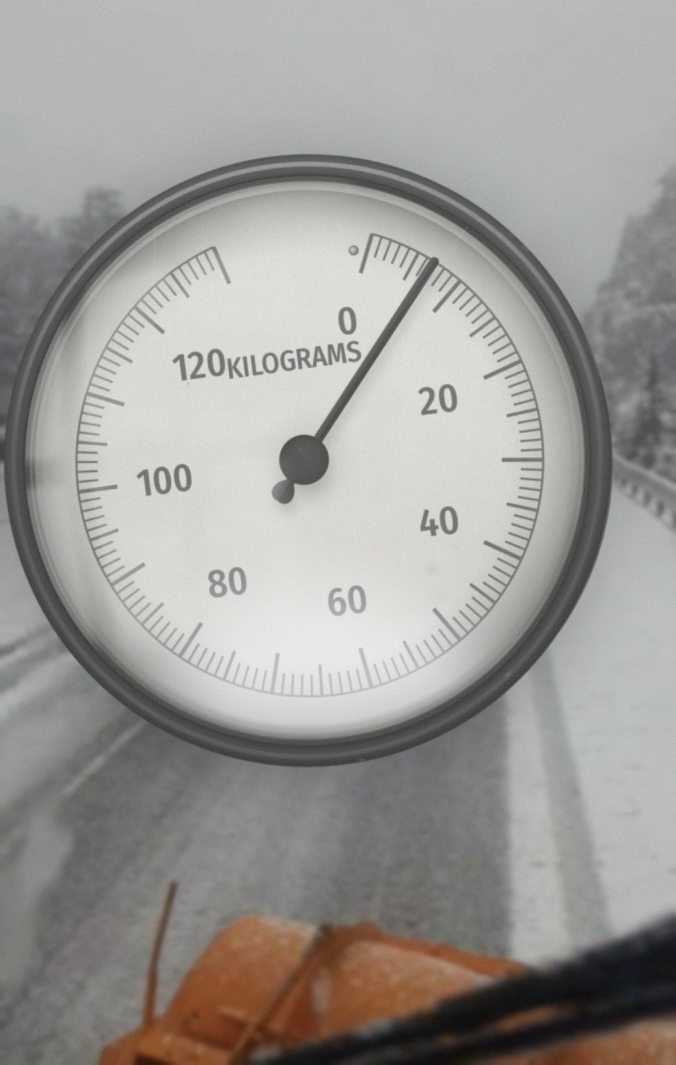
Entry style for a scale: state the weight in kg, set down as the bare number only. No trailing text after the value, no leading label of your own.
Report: 7
